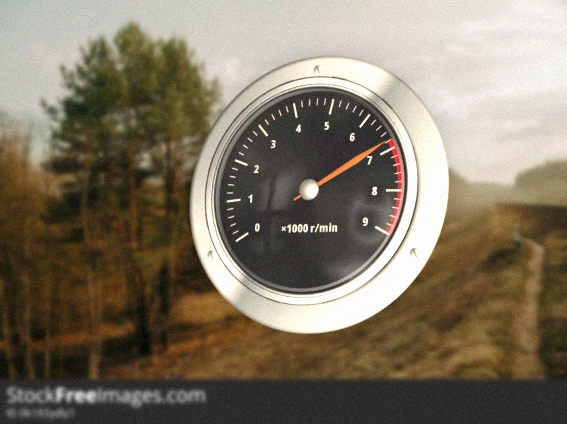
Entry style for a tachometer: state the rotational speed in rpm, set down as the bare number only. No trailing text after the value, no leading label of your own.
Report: 6800
